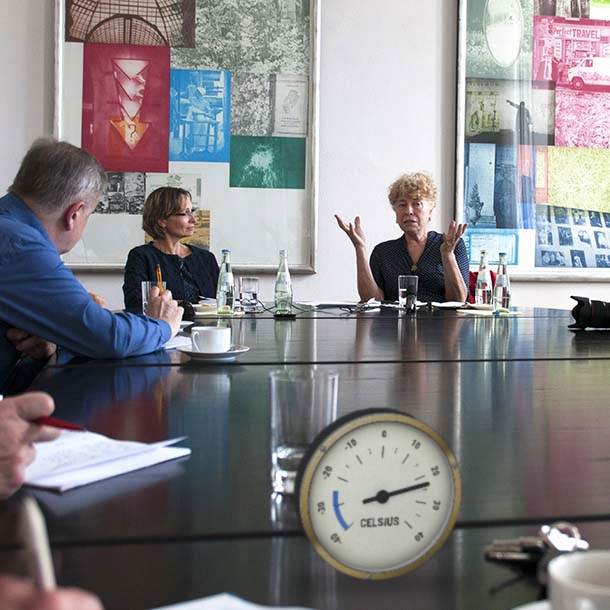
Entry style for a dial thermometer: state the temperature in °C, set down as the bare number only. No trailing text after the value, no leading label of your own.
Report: 22.5
